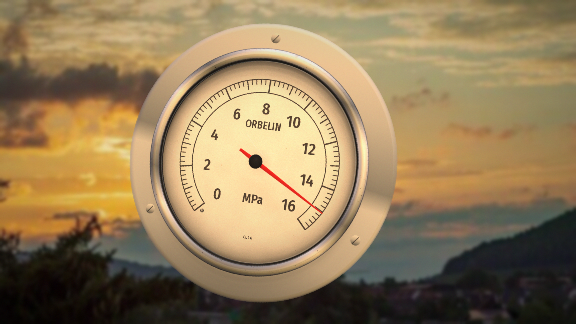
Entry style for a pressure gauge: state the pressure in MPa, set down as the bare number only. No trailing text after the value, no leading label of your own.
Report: 15
